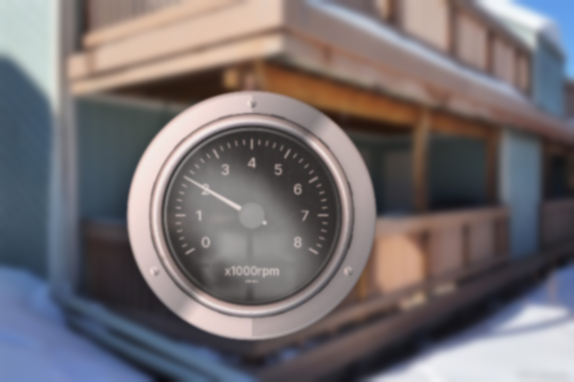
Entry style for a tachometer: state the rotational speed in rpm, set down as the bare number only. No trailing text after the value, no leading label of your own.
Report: 2000
